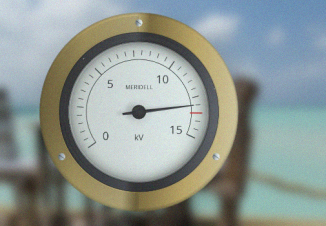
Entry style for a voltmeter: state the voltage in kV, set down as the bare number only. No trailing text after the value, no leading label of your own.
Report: 13
